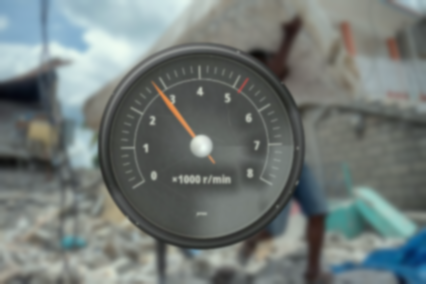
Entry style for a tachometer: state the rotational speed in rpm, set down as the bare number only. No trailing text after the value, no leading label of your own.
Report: 2800
